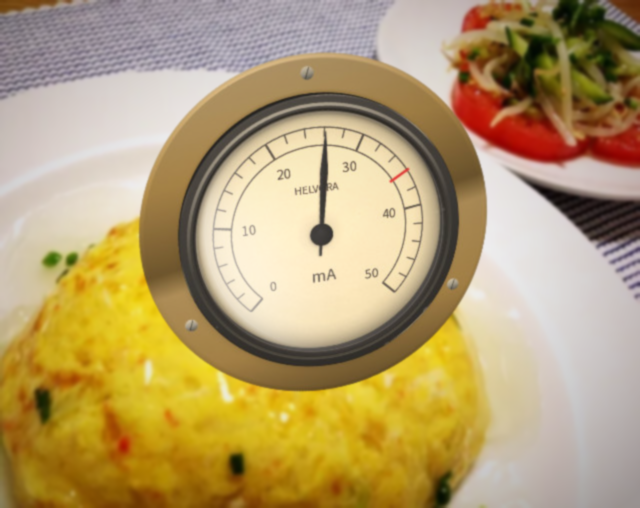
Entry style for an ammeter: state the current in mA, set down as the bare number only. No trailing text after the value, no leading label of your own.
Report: 26
